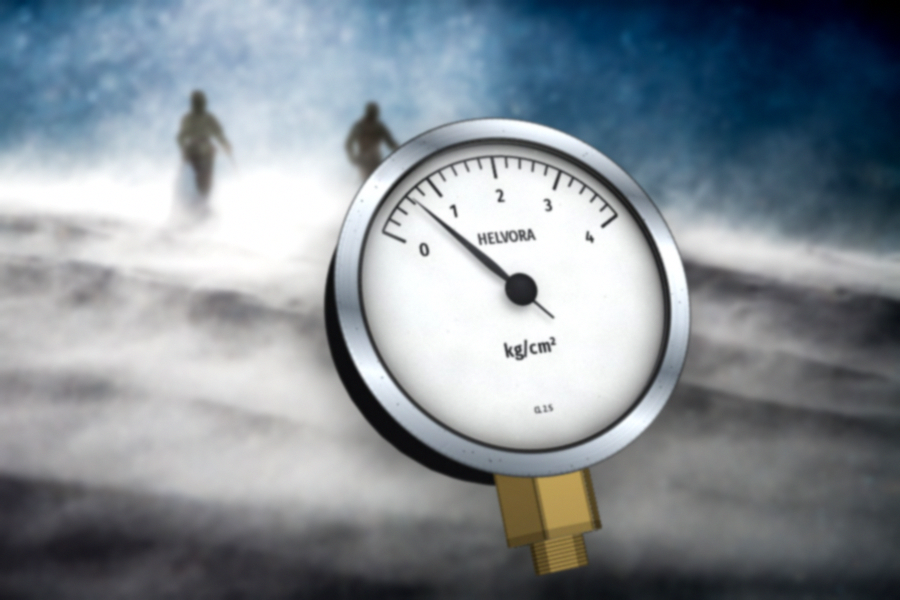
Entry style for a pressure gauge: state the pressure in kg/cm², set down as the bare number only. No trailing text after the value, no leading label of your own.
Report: 0.6
